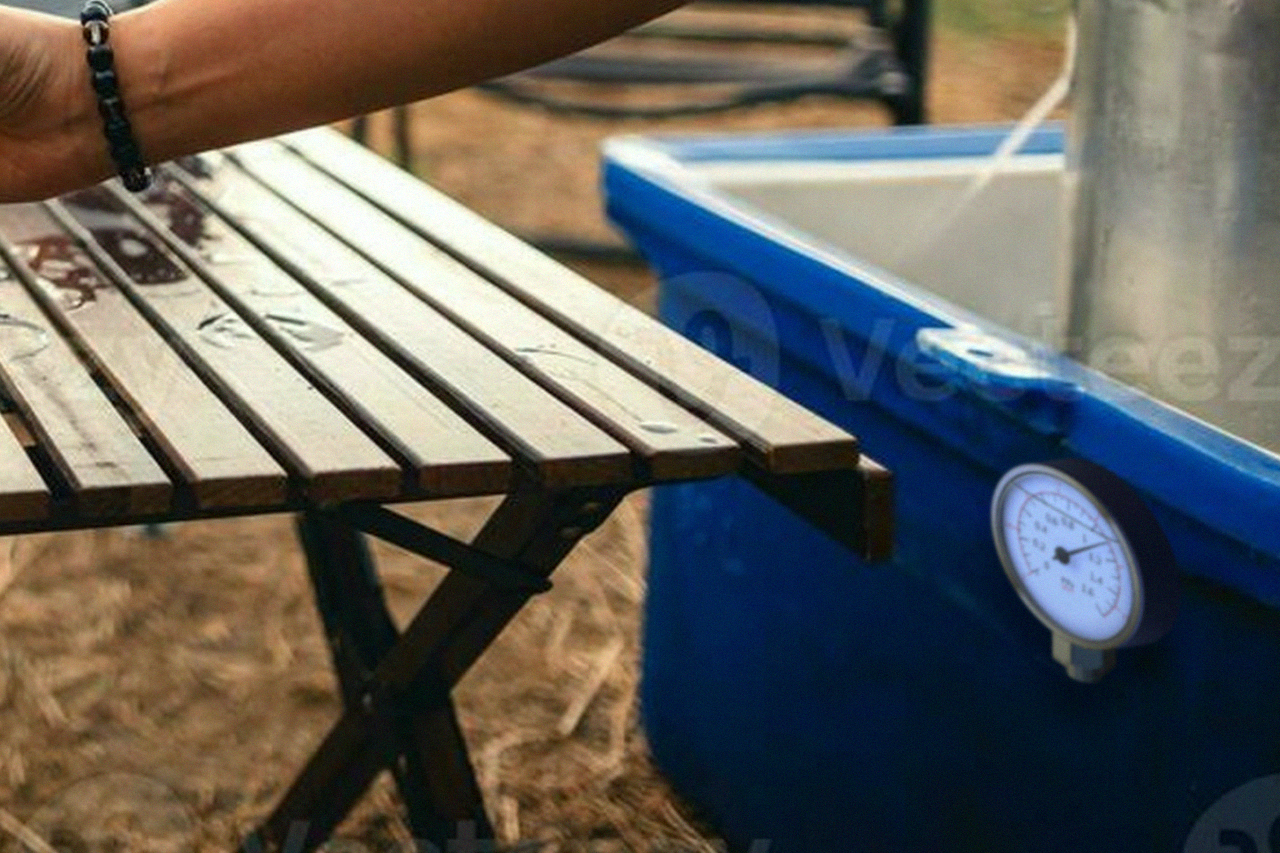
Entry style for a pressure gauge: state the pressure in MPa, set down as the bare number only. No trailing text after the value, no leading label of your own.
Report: 1.1
